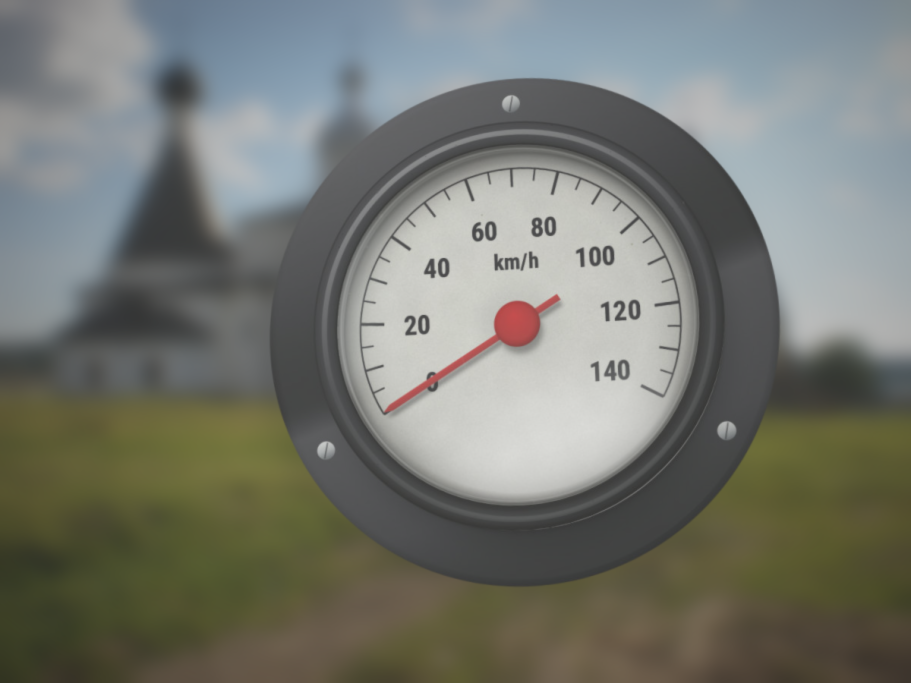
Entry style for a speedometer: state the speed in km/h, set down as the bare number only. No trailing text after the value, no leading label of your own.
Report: 0
